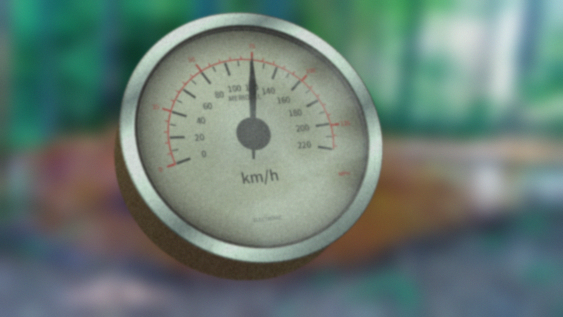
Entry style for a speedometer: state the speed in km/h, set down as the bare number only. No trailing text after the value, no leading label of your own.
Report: 120
